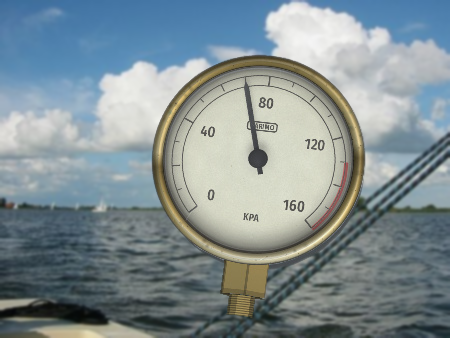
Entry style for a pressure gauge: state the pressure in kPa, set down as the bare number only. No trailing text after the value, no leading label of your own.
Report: 70
